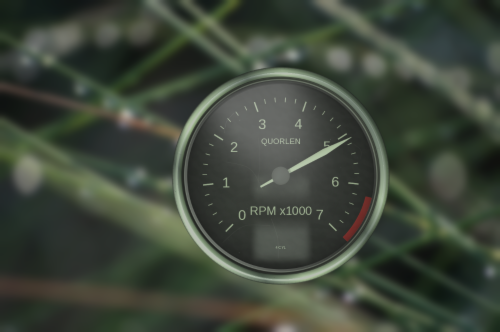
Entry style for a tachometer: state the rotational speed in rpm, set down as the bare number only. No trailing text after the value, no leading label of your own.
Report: 5100
